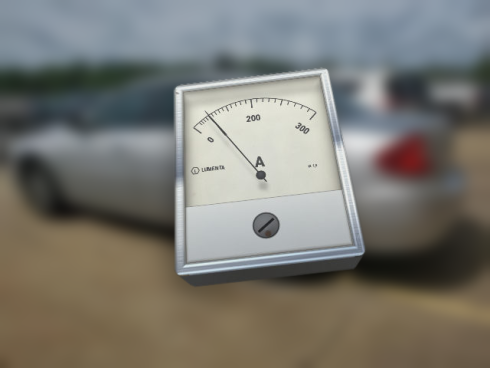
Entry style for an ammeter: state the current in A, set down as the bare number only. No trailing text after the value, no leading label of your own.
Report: 100
